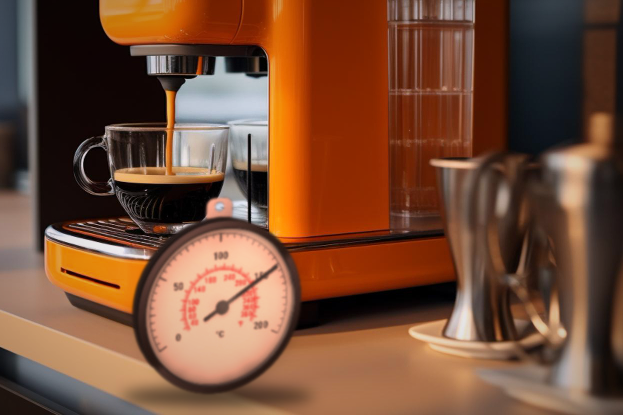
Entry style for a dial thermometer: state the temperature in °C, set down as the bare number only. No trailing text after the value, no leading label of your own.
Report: 150
